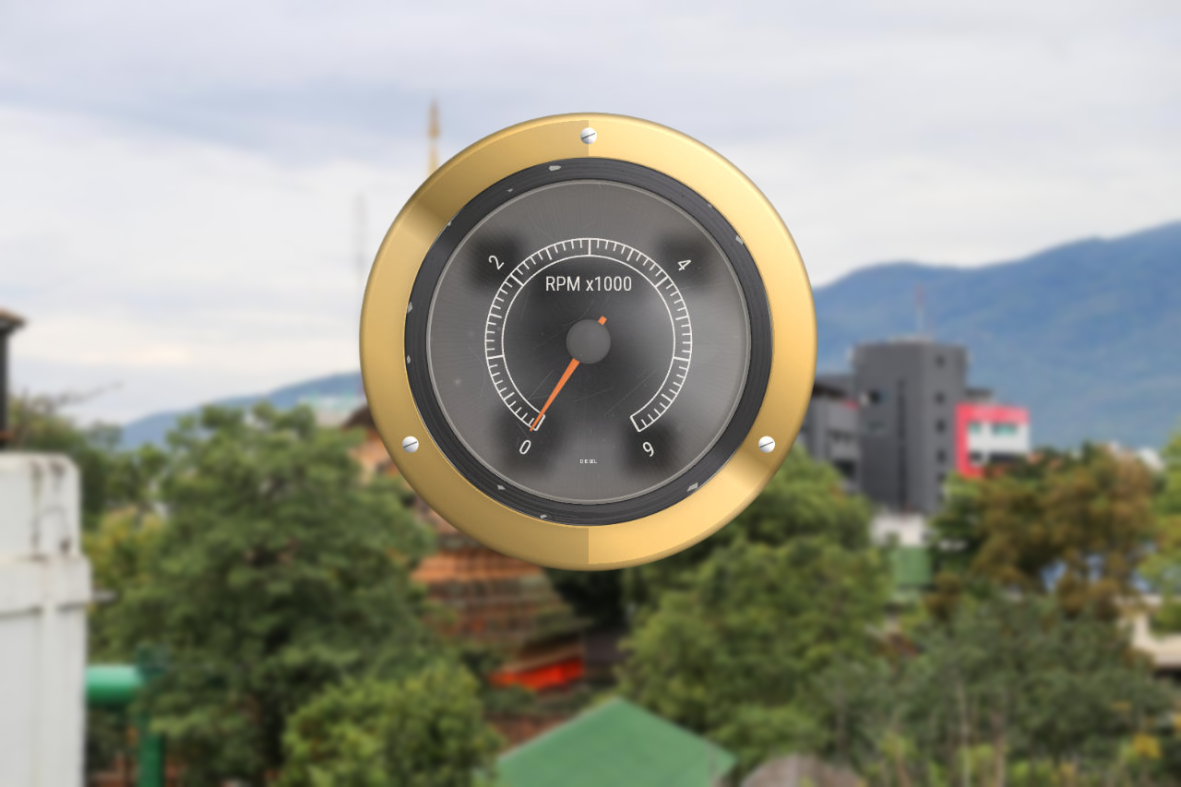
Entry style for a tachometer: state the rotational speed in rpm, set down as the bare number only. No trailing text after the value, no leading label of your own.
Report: 50
